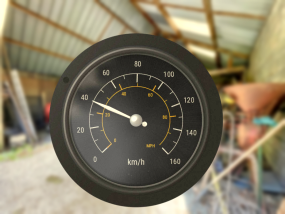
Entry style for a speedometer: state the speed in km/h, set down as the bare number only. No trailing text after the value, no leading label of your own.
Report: 40
